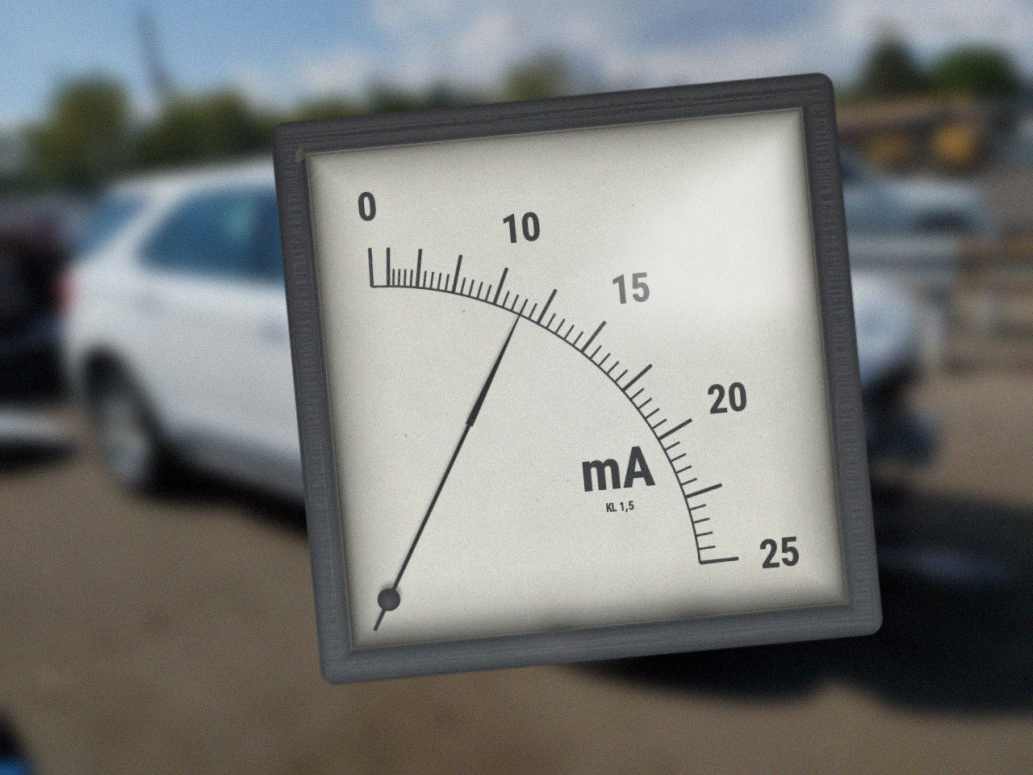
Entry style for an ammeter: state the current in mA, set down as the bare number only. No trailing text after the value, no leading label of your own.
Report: 11.5
